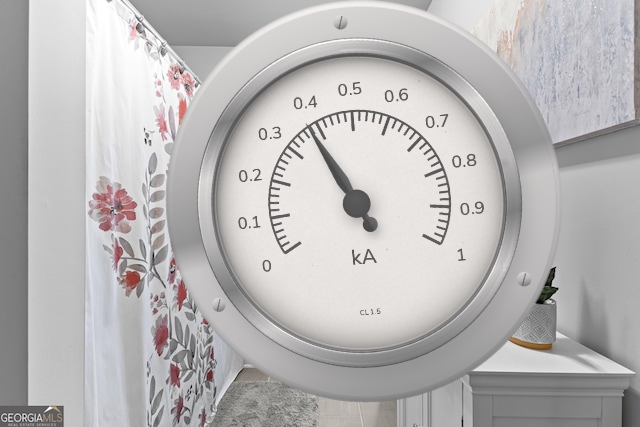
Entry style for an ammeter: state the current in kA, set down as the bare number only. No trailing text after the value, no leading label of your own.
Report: 0.38
